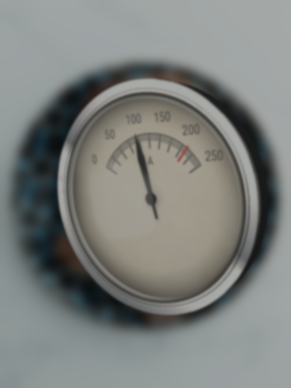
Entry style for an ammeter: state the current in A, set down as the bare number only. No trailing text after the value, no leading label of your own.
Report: 100
